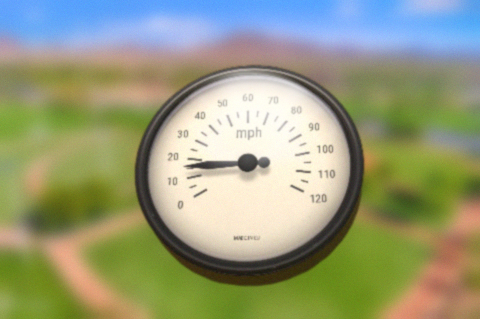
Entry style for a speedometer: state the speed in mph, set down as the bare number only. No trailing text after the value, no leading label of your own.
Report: 15
